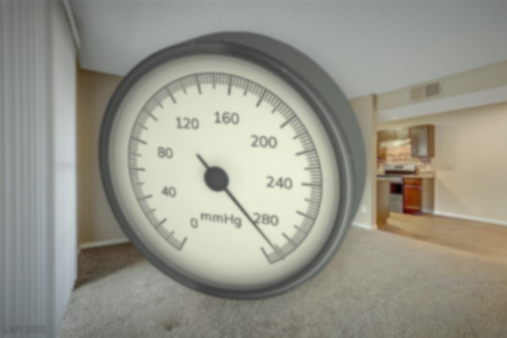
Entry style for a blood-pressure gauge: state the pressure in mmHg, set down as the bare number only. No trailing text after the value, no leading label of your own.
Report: 290
